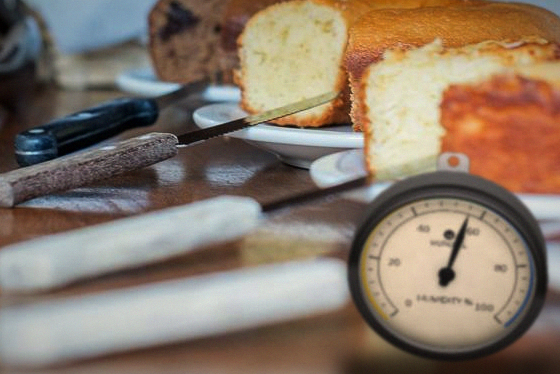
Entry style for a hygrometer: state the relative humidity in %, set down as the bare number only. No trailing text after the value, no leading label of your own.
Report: 56
